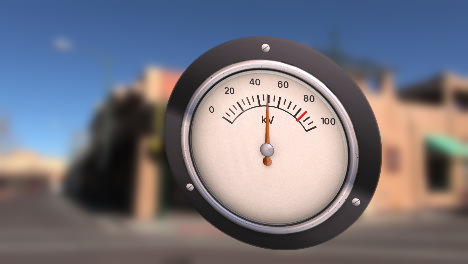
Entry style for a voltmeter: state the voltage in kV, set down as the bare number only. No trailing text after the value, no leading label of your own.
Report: 50
